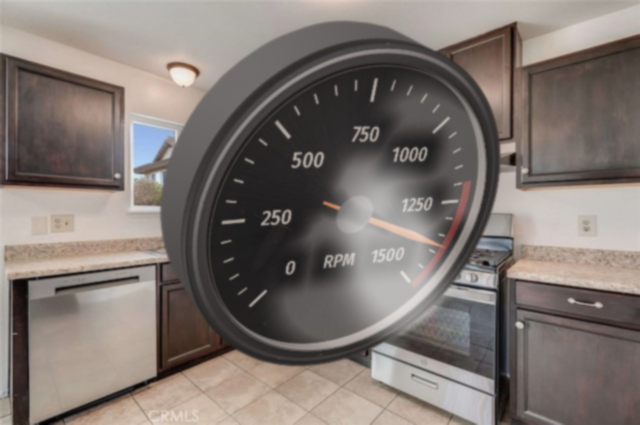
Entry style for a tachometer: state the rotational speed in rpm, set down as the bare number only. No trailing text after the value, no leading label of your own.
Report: 1375
